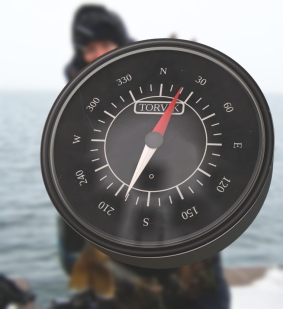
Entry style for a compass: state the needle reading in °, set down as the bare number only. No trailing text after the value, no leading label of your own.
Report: 20
